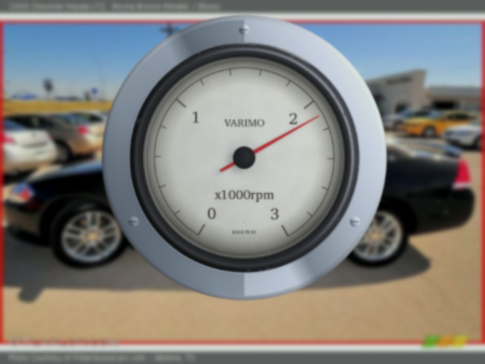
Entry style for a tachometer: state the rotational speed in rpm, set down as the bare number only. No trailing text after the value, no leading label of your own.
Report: 2100
